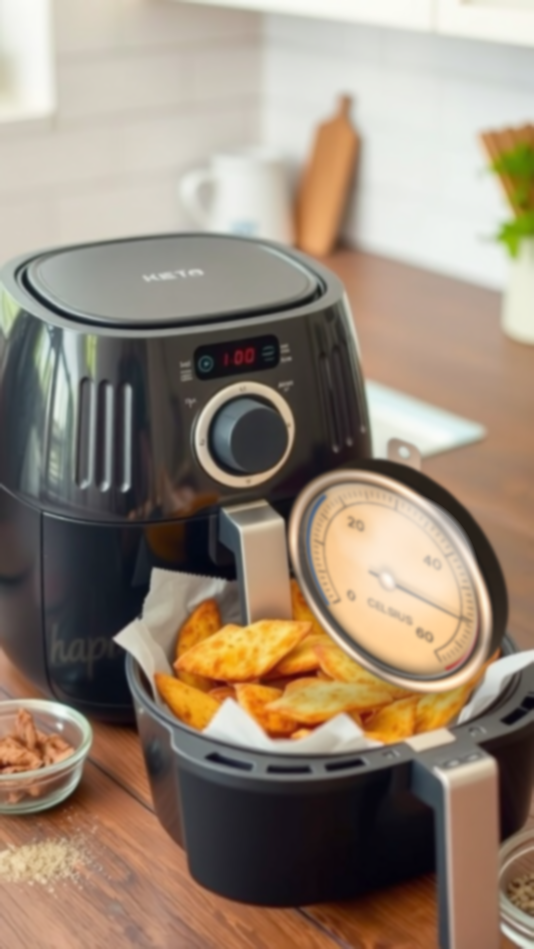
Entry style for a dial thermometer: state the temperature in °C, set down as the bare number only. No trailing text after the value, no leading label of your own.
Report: 50
